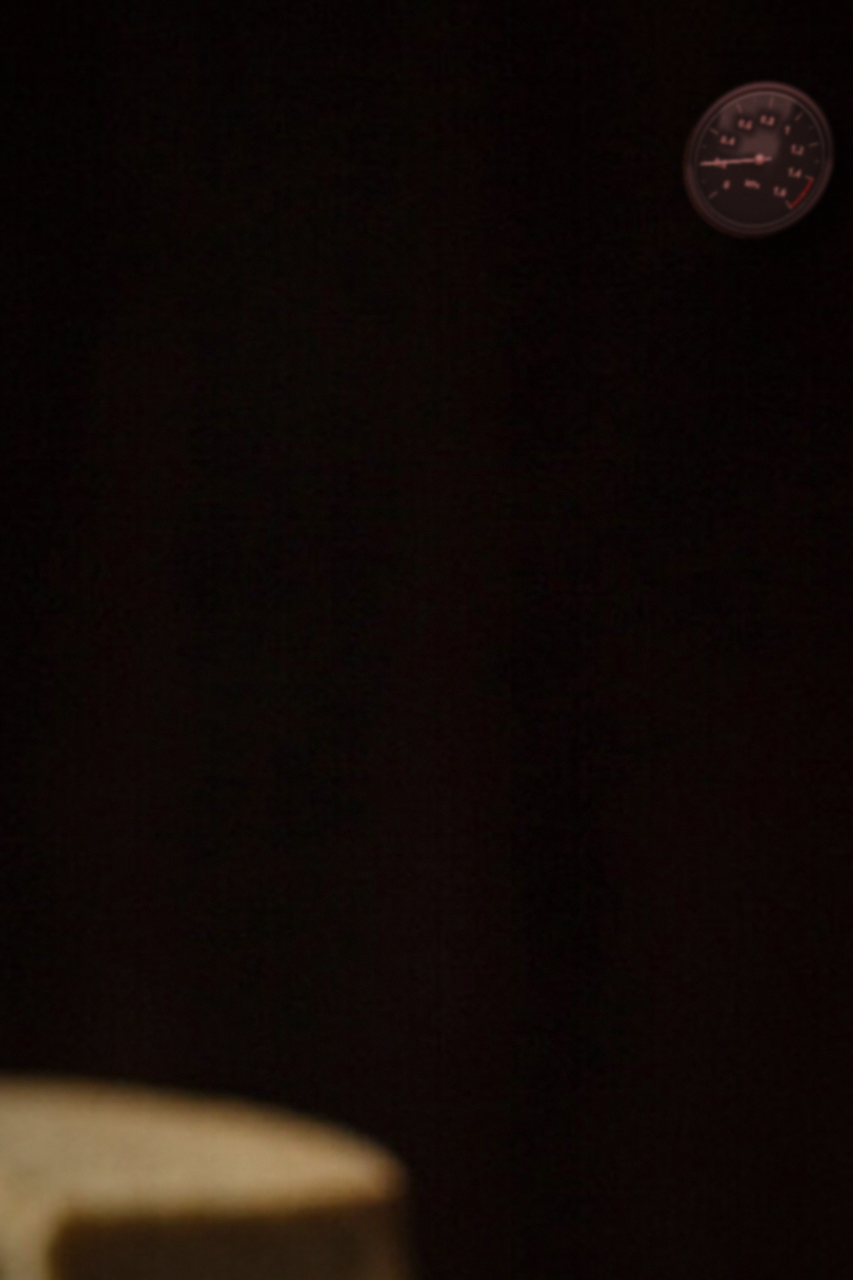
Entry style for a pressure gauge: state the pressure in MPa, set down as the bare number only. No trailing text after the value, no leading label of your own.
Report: 0.2
